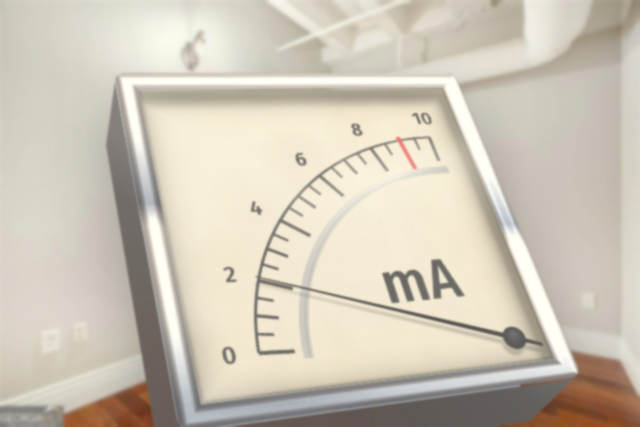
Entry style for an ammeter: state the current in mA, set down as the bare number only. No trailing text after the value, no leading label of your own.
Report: 2
